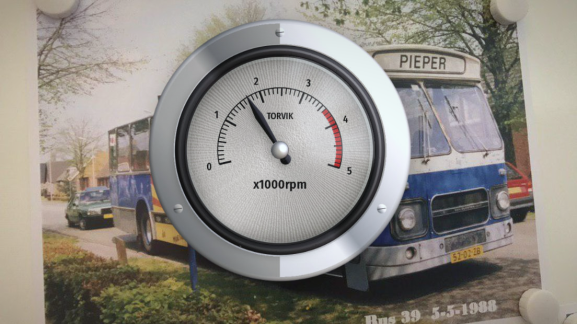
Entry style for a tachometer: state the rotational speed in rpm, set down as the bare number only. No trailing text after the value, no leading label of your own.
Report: 1700
